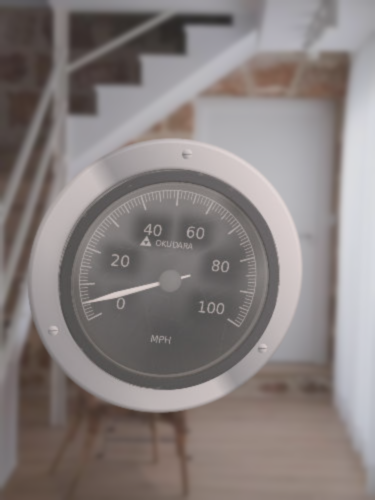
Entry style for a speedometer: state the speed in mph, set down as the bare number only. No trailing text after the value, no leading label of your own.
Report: 5
